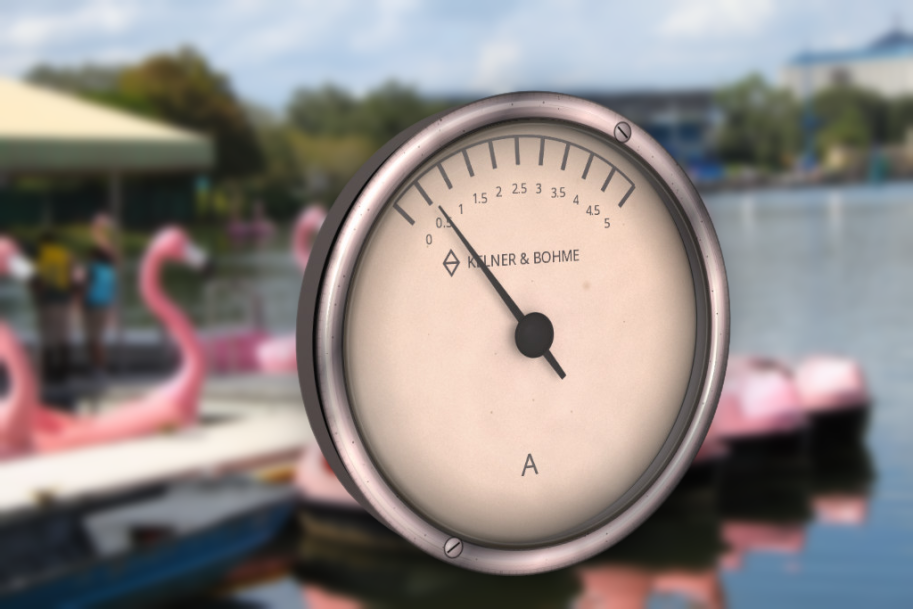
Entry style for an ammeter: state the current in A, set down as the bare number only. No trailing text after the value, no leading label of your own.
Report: 0.5
